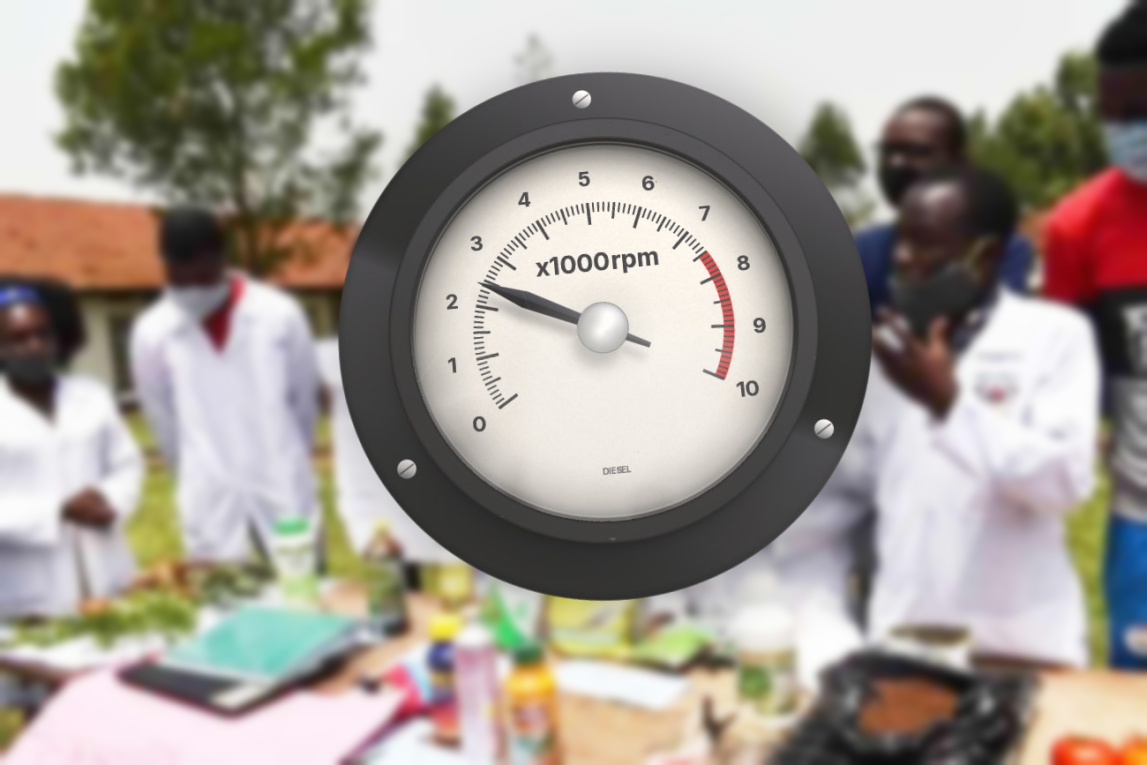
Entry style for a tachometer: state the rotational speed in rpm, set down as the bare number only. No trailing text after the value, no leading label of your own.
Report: 2400
